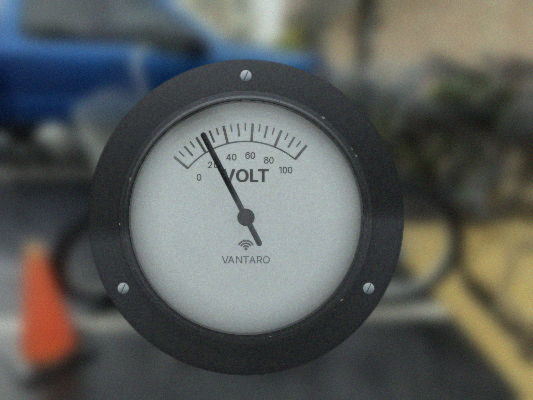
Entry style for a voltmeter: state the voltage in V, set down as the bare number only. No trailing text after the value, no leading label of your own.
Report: 25
